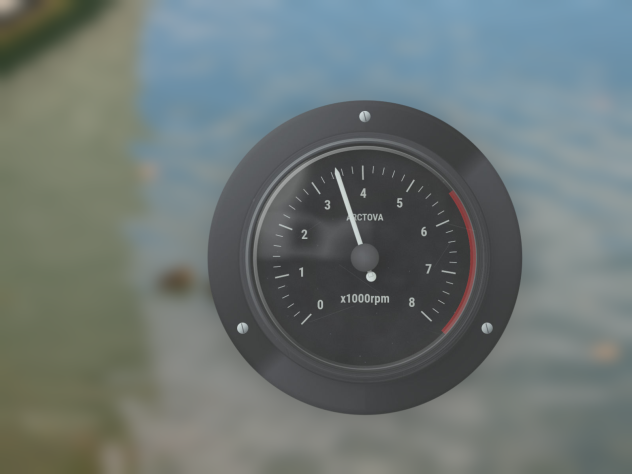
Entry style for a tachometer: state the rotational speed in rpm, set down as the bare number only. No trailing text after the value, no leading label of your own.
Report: 3500
